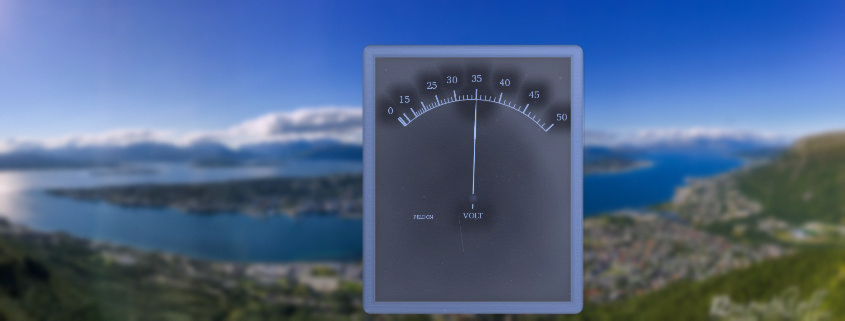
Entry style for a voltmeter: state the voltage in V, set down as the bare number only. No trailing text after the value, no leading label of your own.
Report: 35
